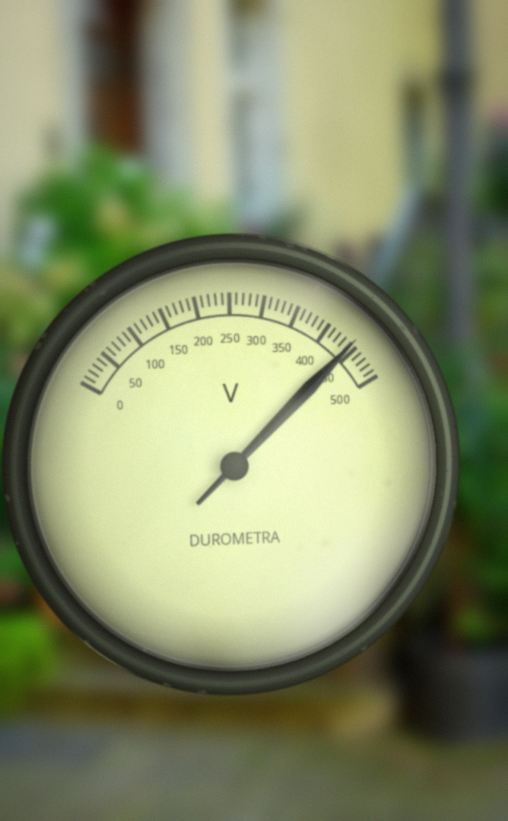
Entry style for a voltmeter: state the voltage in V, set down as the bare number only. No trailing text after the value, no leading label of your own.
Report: 440
